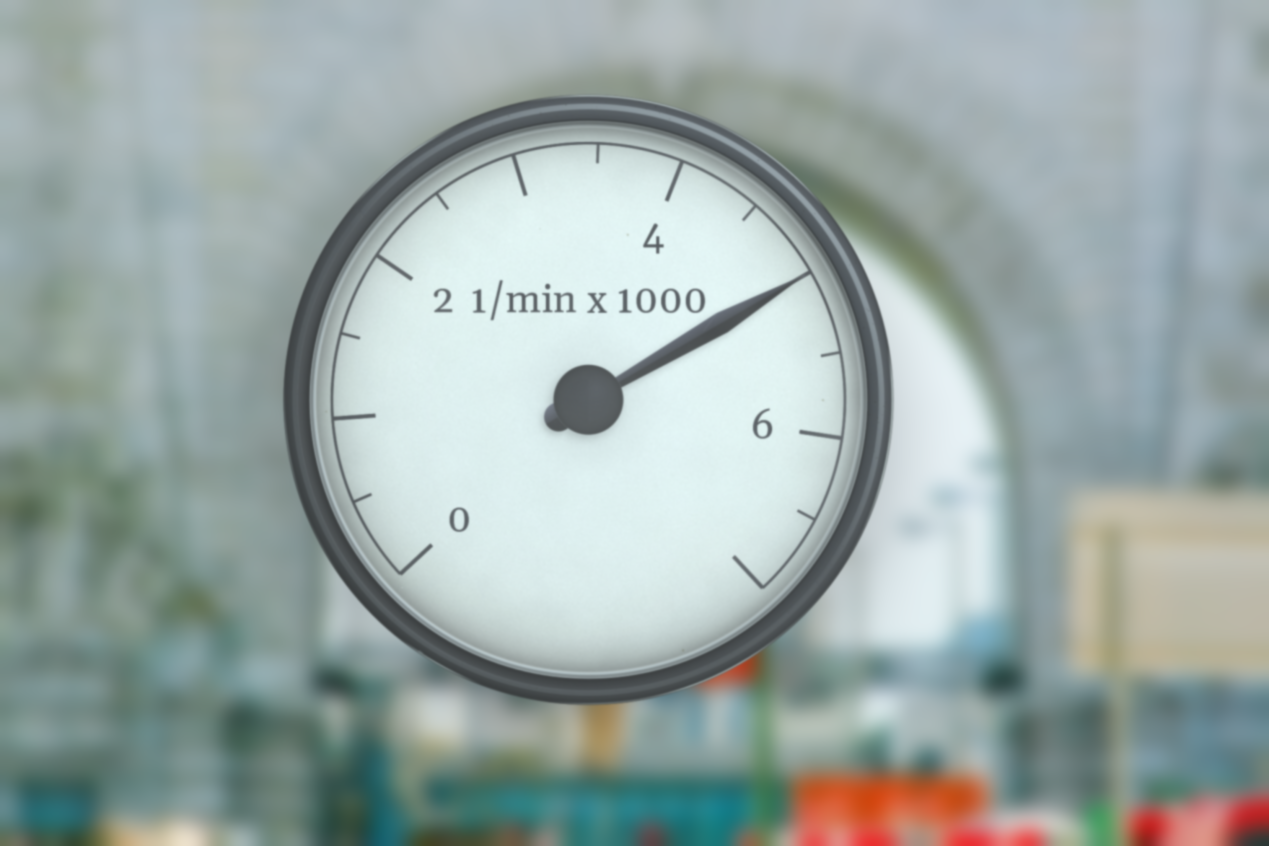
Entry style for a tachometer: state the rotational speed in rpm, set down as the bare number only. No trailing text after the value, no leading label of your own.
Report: 5000
